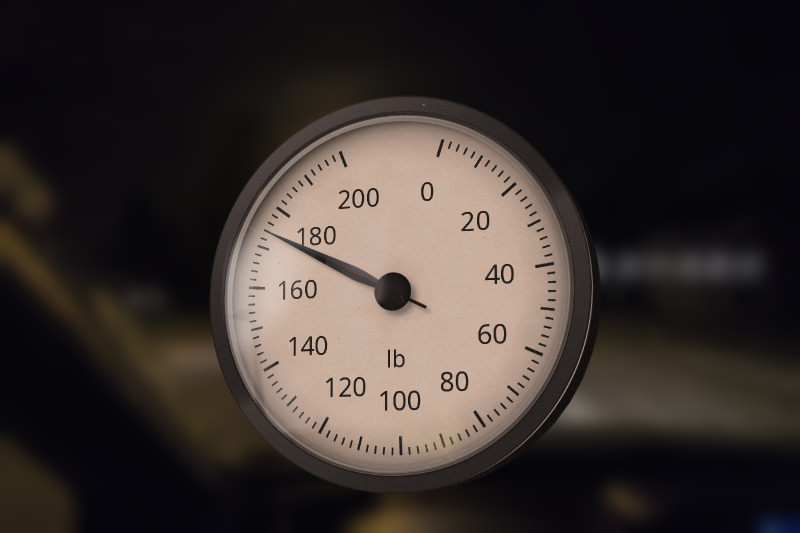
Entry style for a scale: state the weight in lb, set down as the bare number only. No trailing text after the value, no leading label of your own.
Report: 174
